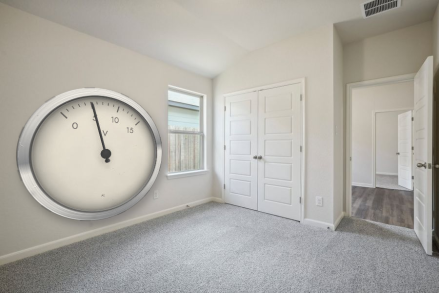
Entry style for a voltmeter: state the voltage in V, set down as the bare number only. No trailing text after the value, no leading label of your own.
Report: 5
